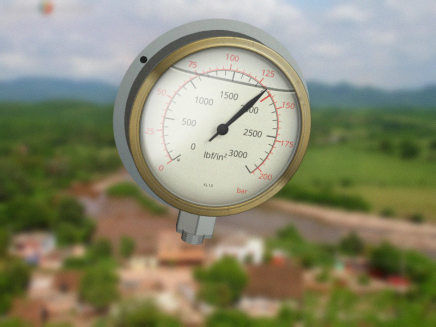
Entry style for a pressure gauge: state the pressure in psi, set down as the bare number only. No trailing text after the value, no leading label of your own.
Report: 1900
